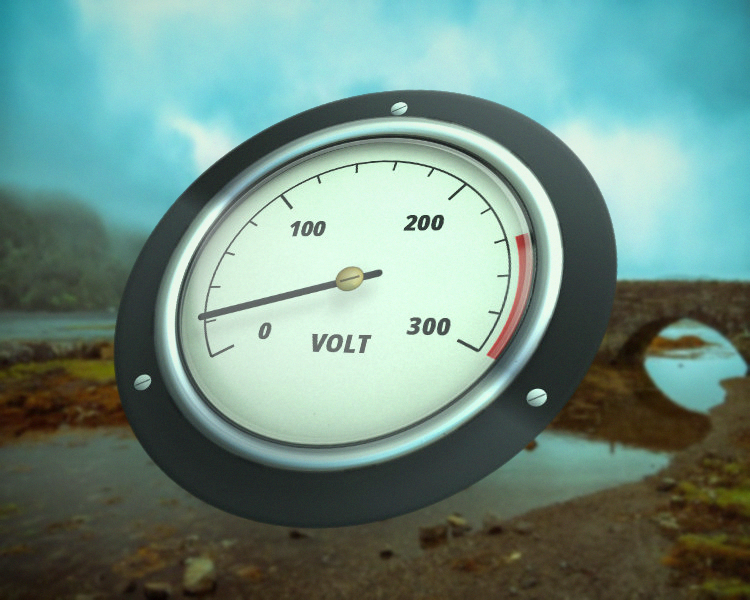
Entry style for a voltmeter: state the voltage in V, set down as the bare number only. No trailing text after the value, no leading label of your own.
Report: 20
